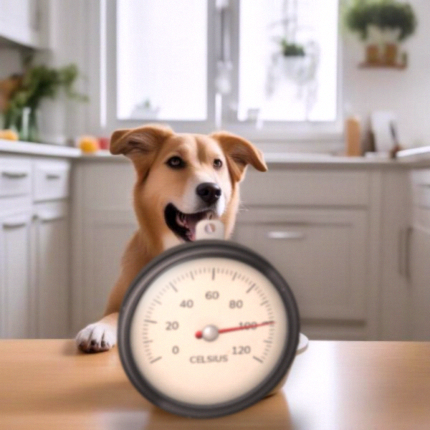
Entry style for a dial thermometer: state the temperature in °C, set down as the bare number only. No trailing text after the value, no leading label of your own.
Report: 100
